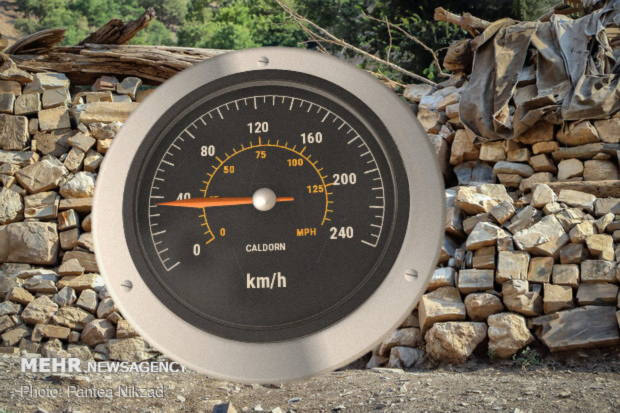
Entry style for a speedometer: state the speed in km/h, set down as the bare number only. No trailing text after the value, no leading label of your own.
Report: 35
